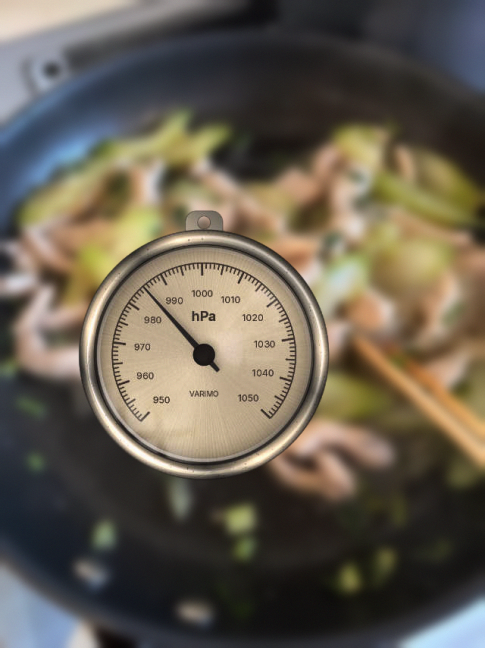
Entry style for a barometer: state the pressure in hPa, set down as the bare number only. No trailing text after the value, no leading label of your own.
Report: 985
